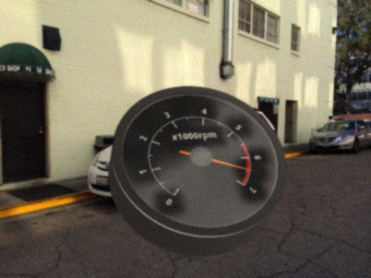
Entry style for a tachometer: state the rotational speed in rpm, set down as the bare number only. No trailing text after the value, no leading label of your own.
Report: 6500
